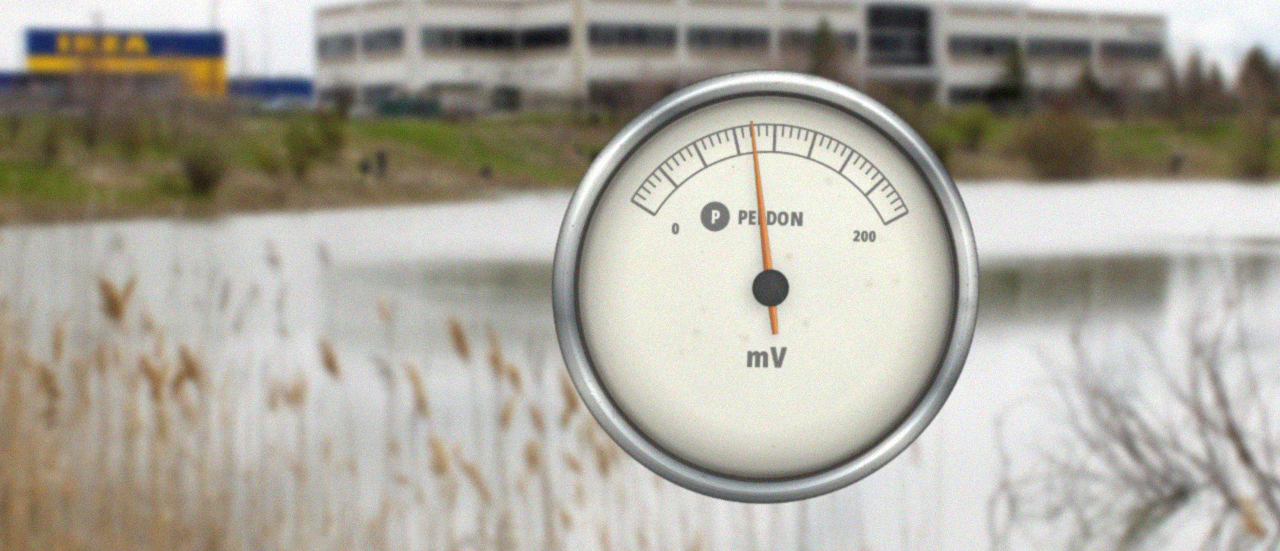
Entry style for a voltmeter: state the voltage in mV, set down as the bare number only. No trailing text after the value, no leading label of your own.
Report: 85
